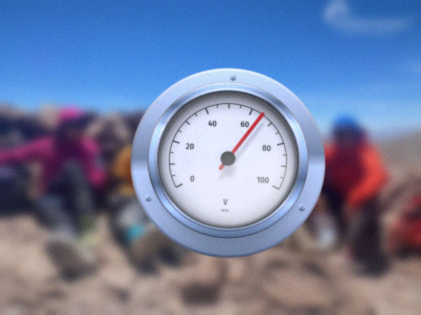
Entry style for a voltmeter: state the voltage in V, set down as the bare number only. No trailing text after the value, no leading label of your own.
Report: 65
